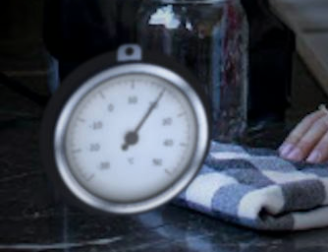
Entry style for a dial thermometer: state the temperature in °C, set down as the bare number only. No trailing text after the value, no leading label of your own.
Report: 20
